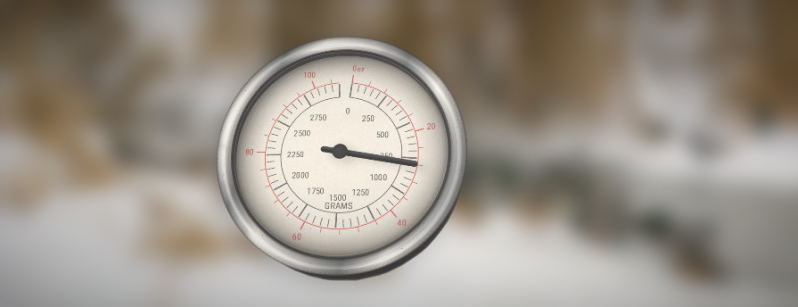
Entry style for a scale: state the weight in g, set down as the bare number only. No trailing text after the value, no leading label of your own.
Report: 800
